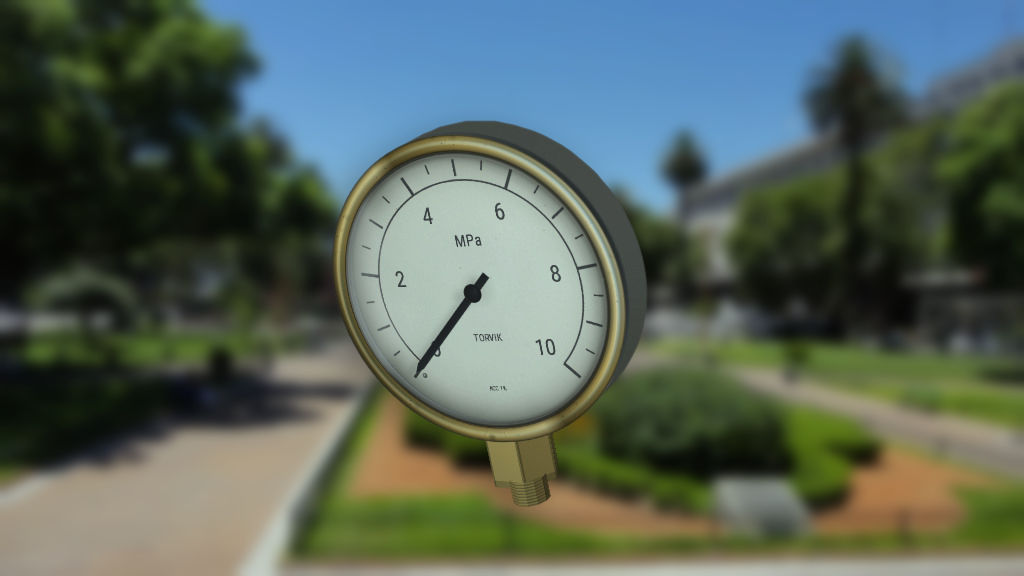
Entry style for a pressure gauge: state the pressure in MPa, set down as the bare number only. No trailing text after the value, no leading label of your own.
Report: 0
